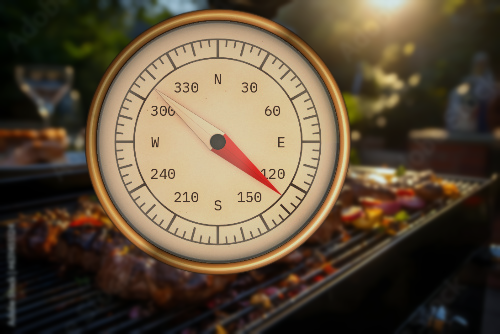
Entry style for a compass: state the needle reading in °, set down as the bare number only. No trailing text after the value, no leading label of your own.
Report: 130
